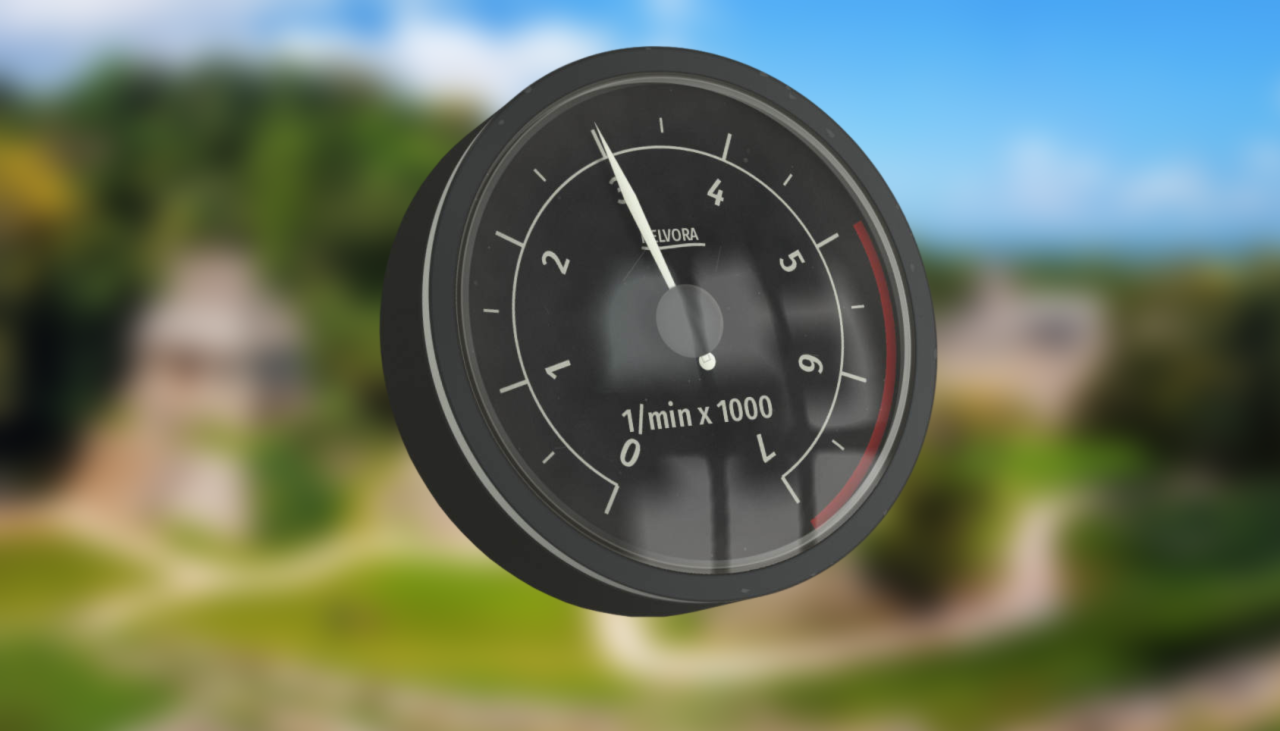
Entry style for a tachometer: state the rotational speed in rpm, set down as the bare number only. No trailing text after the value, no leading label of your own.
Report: 3000
